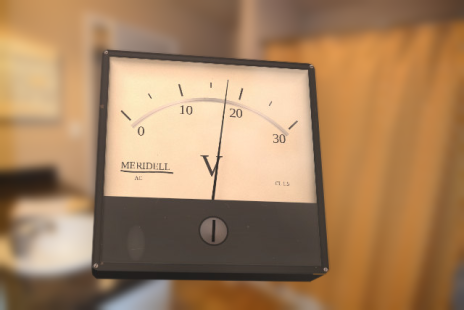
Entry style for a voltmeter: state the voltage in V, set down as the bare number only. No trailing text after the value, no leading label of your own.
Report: 17.5
